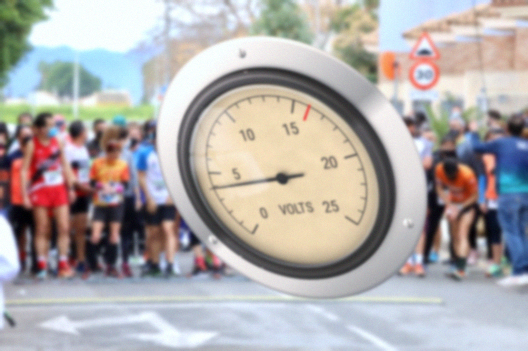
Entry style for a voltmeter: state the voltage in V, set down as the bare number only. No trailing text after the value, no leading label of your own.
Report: 4
